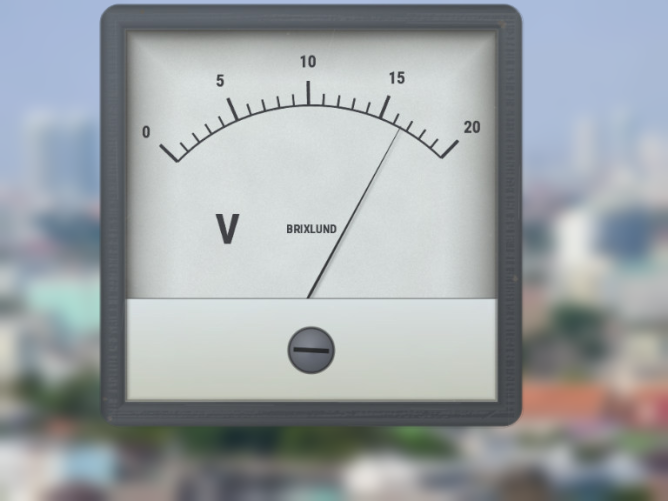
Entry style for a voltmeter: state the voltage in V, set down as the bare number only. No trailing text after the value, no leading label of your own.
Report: 16.5
